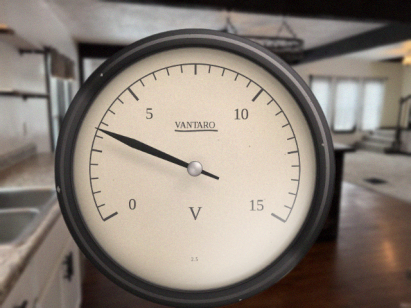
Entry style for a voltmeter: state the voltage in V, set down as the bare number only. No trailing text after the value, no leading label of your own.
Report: 3.25
